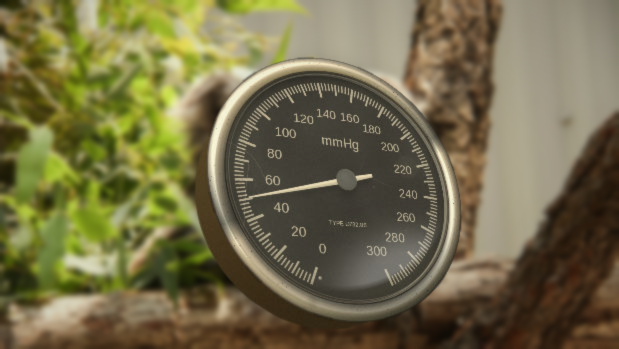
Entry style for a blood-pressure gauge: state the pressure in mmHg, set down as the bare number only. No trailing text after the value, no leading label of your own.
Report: 50
